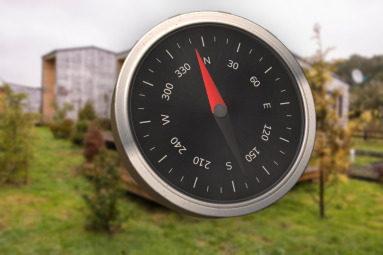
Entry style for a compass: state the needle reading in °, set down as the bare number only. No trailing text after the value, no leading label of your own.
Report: 350
